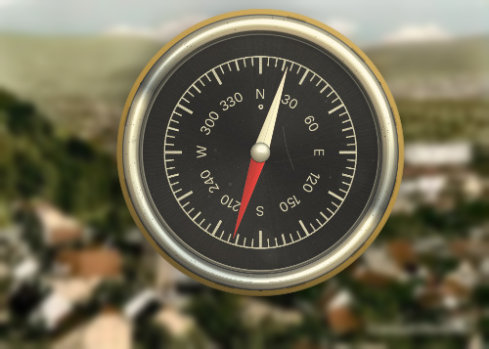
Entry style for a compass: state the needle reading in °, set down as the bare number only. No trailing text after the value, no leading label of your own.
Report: 197.5
